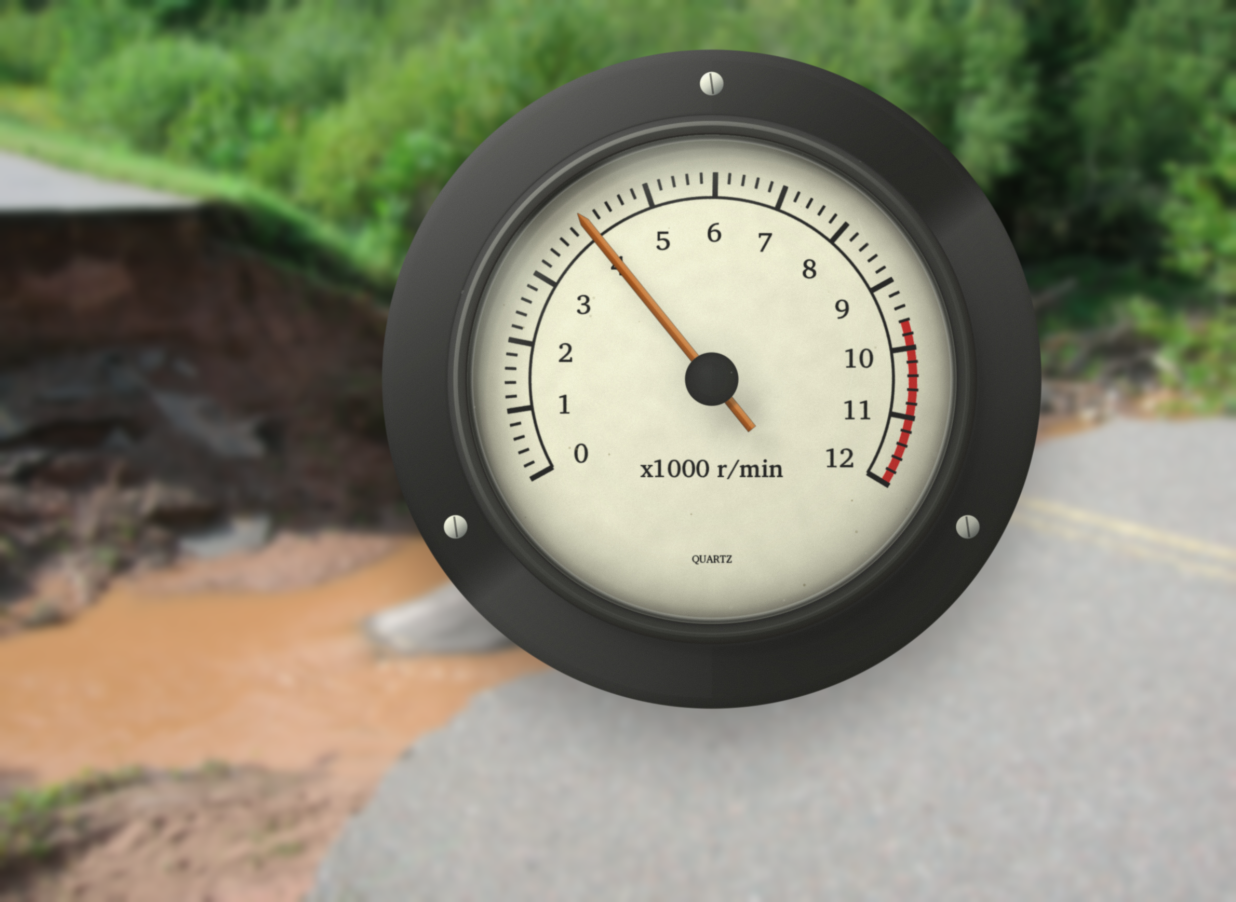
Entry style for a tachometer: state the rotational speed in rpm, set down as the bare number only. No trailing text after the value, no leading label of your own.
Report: 4000
